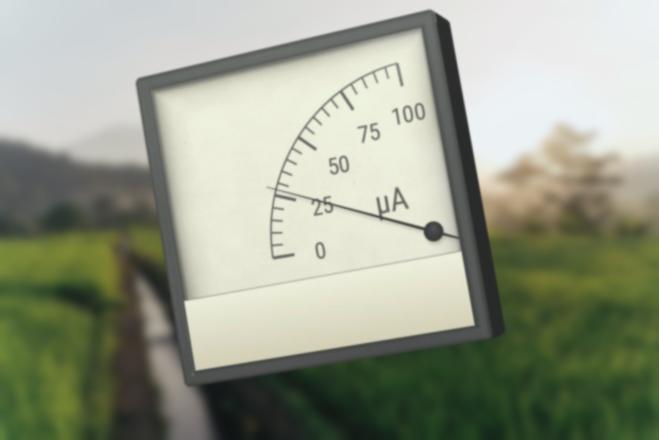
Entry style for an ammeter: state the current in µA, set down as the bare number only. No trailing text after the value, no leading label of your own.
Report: 27.5
